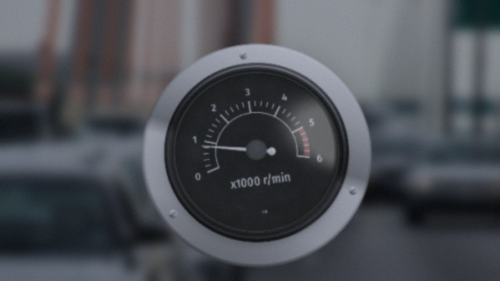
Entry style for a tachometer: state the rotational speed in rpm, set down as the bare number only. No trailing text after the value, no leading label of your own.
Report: 800
